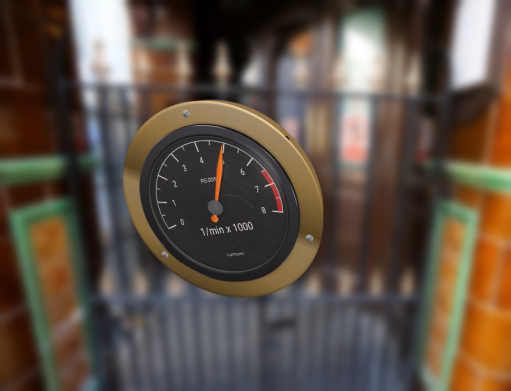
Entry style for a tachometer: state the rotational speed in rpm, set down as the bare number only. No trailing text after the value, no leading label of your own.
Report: 5000
